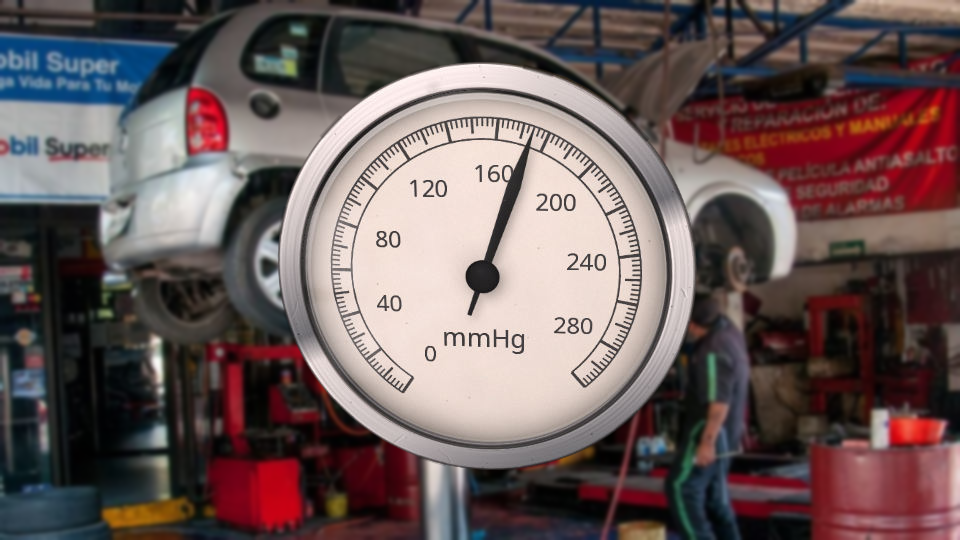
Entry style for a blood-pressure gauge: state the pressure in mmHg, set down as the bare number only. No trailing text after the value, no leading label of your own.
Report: 174
